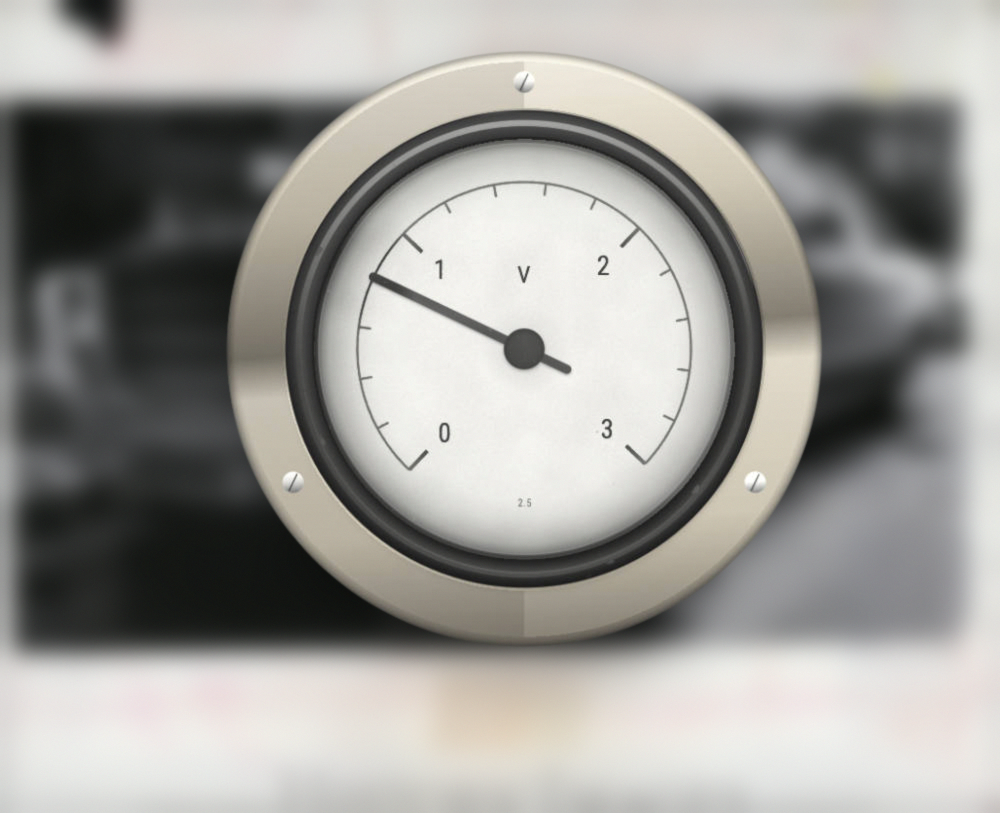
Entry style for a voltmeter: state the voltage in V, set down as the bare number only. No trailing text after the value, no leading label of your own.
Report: 0.8
